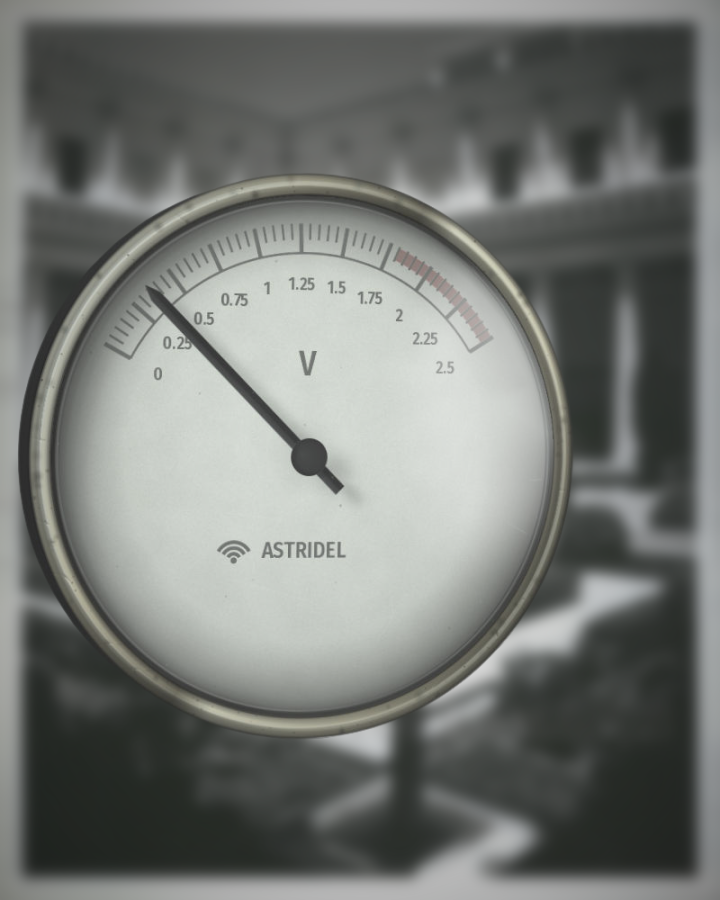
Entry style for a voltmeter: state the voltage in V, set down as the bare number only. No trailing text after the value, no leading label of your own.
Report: 0.35
